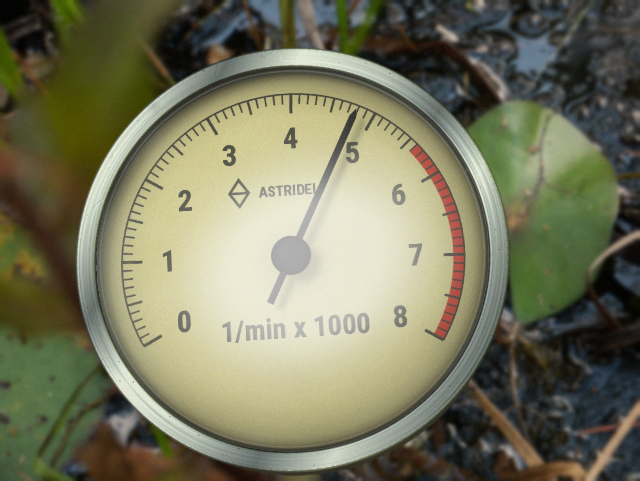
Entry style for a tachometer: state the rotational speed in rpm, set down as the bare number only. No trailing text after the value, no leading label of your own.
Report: 4800
